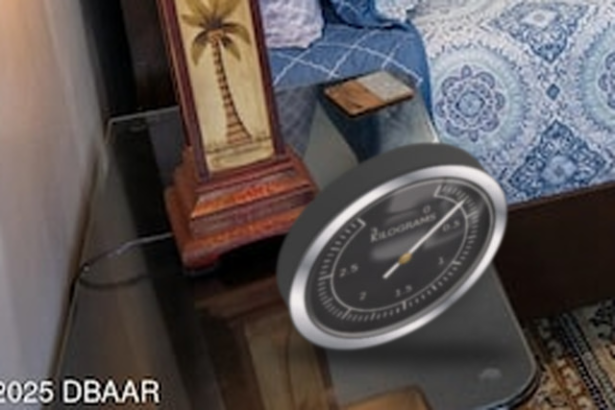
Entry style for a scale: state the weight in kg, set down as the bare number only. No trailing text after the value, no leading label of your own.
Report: 0.25
